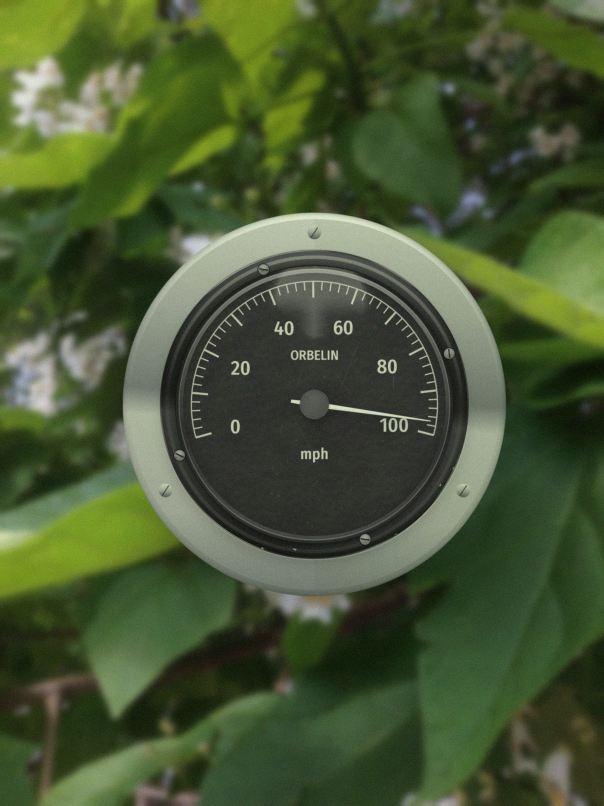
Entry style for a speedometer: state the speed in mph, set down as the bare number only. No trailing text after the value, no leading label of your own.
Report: 97
